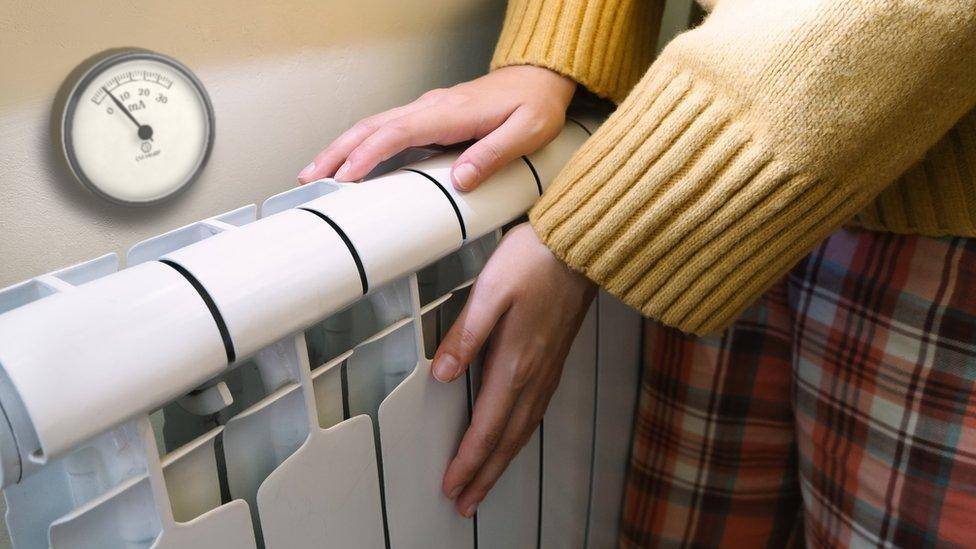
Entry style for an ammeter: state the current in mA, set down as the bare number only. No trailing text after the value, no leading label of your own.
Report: 5
